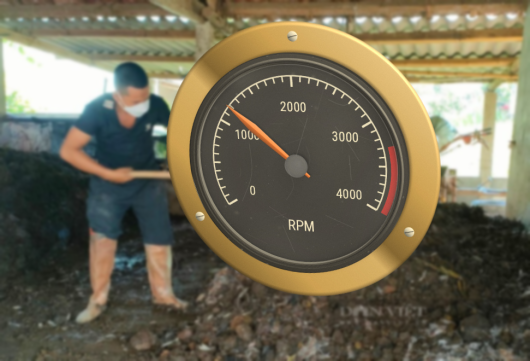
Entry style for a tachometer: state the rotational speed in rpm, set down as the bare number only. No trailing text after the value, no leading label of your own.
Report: 1200
